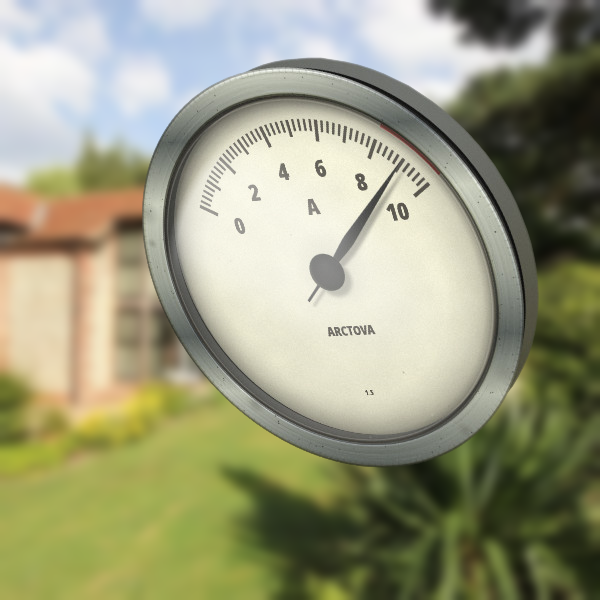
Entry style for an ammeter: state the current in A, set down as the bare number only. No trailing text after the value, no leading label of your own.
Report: 9
